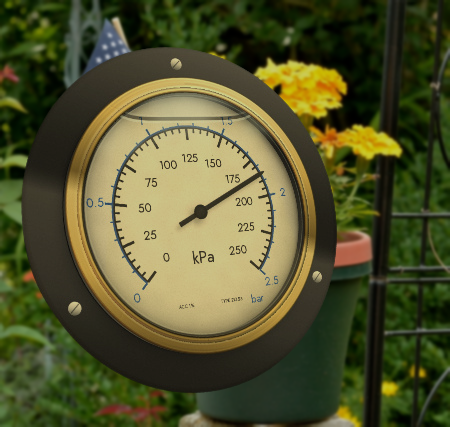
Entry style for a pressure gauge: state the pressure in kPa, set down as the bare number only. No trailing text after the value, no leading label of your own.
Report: 185
